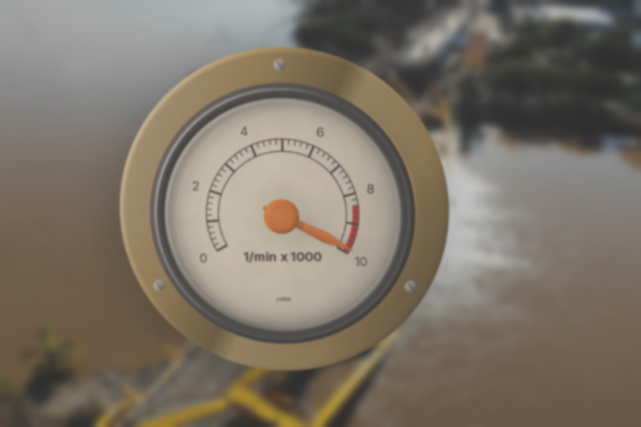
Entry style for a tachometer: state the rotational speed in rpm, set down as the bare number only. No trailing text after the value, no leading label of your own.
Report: 9800
